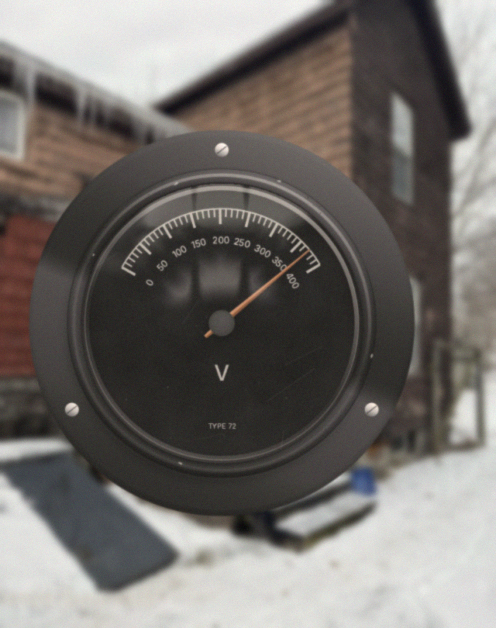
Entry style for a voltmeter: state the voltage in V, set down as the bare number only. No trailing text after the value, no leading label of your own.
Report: 370
